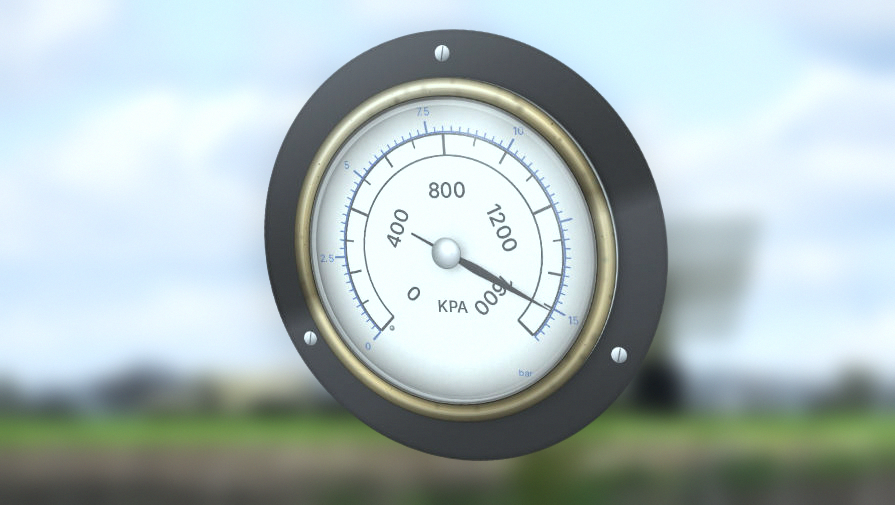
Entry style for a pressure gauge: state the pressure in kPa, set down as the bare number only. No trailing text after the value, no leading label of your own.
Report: 1500
